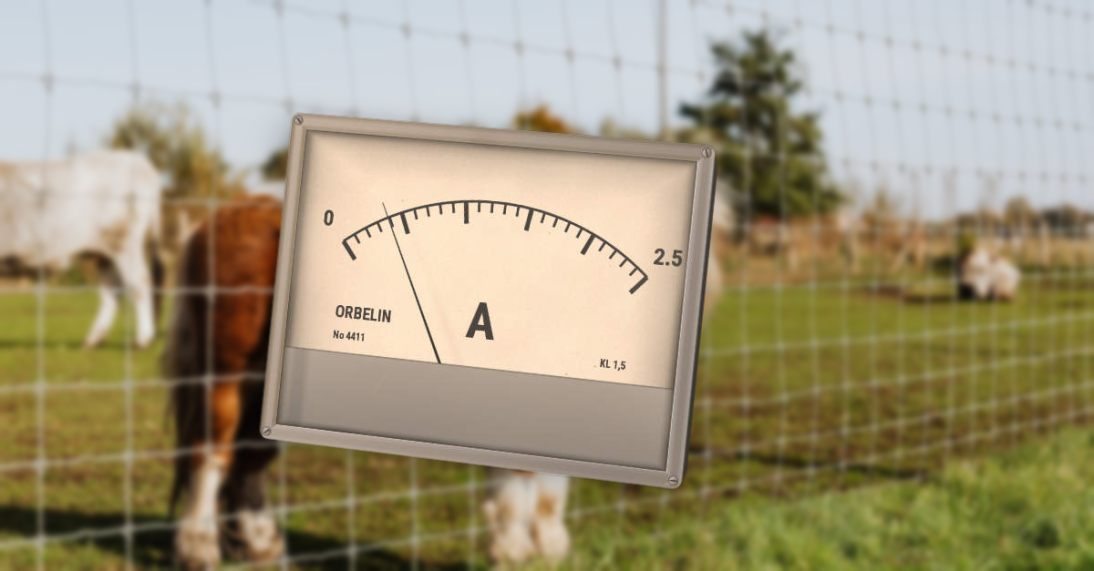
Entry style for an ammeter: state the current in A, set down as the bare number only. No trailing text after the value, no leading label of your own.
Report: 0.4
